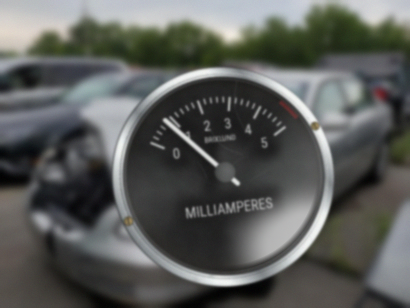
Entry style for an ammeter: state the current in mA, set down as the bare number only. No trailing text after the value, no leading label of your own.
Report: 0.8
